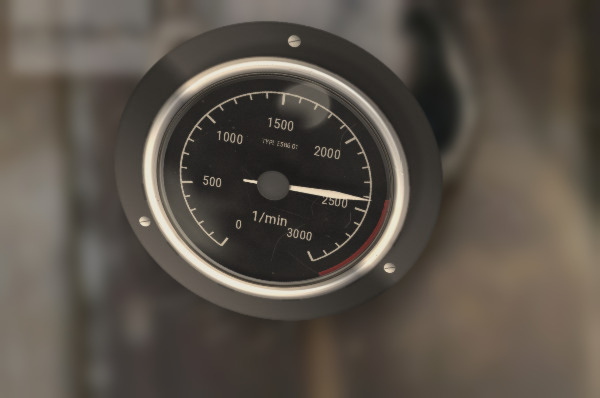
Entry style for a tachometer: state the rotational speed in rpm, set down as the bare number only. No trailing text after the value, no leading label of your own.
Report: 2400
